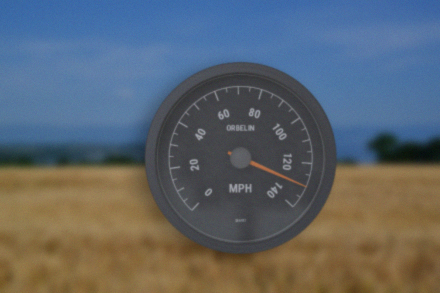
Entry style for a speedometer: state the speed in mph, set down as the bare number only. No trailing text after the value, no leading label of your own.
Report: 130
